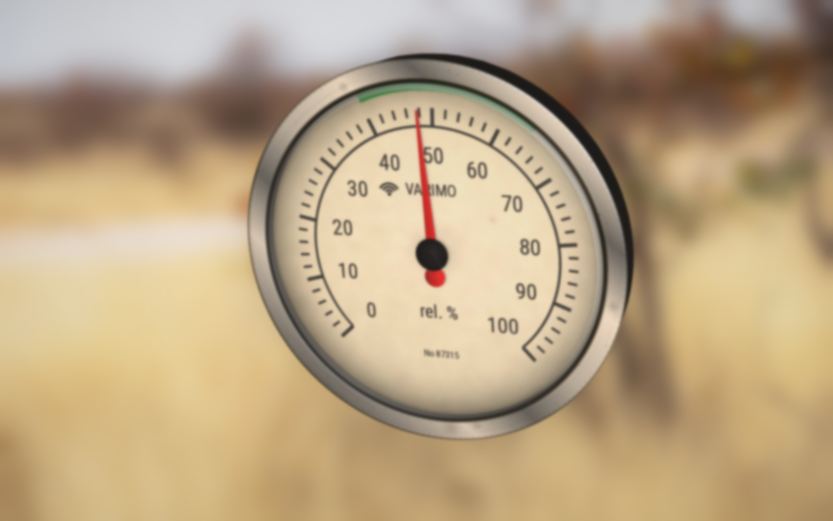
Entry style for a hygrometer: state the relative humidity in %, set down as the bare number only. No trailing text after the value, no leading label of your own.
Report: 48
